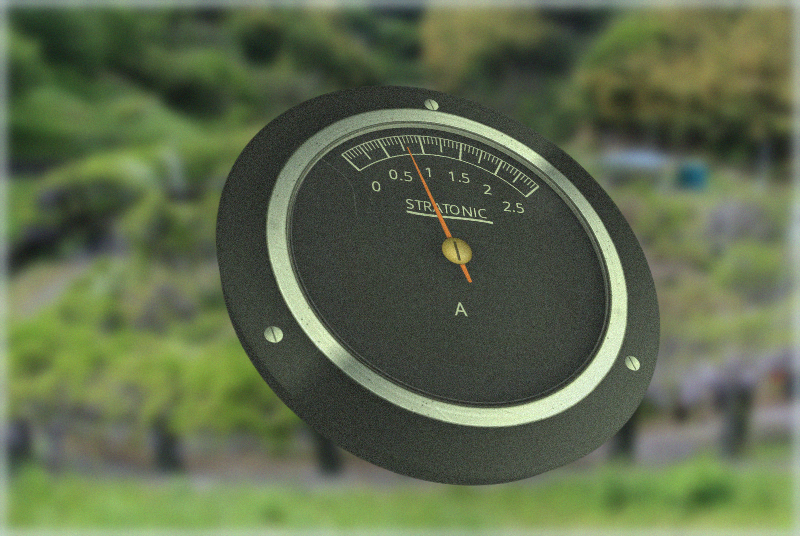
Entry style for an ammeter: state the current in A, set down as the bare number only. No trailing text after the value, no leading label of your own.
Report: 0.75
